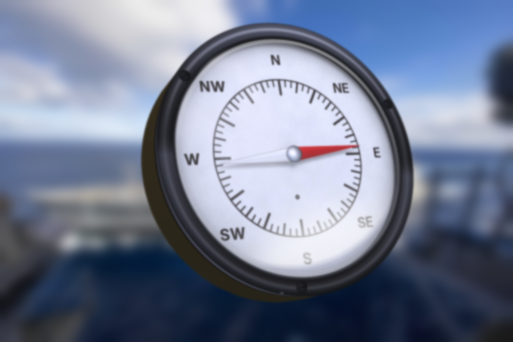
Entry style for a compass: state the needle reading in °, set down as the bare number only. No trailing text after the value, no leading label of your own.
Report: 85
